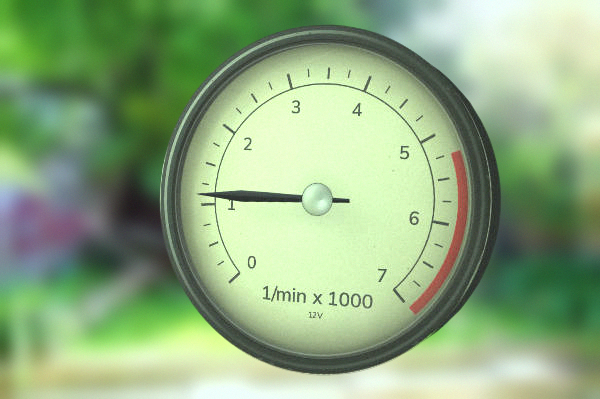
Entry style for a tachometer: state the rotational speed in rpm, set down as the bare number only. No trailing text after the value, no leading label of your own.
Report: 1125
